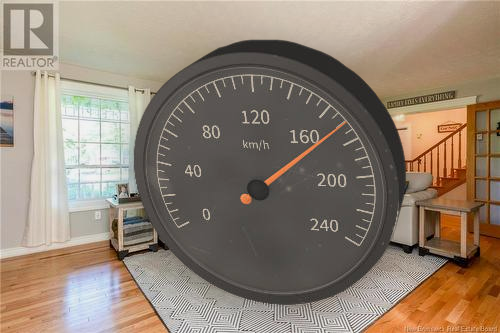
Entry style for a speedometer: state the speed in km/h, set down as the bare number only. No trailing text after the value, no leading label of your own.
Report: 170
